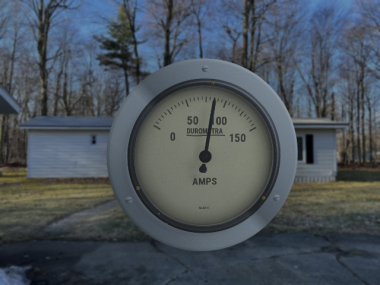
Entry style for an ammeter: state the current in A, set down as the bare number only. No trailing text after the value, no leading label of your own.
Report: 85
